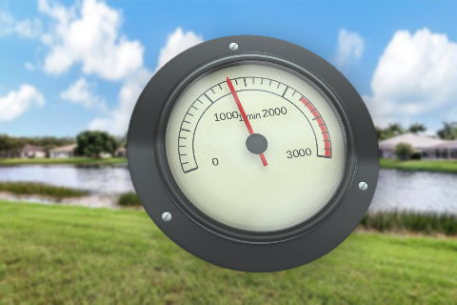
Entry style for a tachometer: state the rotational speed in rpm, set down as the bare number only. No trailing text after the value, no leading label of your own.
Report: 1300
